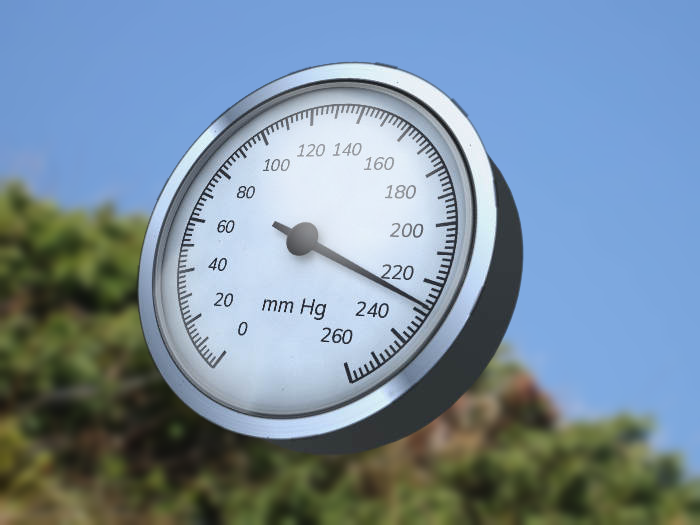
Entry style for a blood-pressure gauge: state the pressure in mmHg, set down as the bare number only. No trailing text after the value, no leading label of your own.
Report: 228
